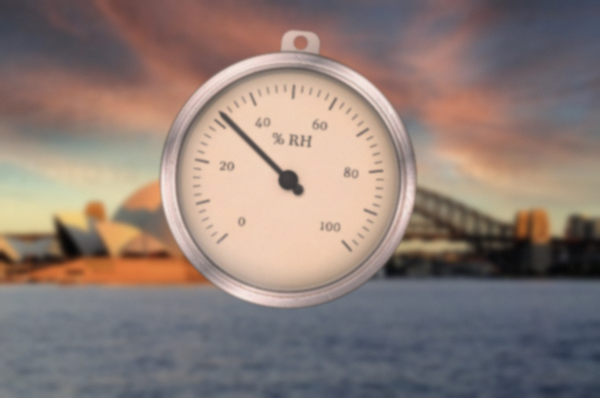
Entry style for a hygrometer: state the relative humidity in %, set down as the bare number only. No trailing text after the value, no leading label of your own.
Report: 32
